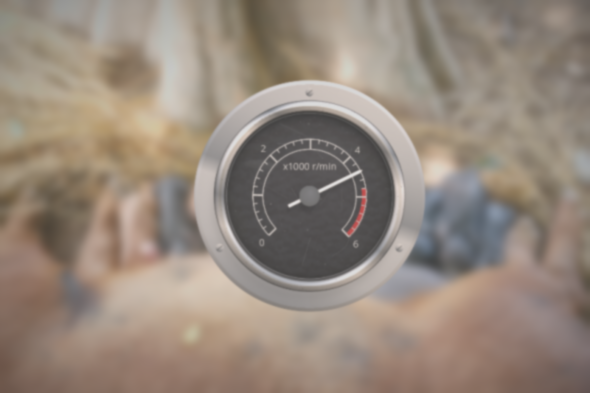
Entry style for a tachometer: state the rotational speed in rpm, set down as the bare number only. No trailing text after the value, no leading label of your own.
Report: 4400
